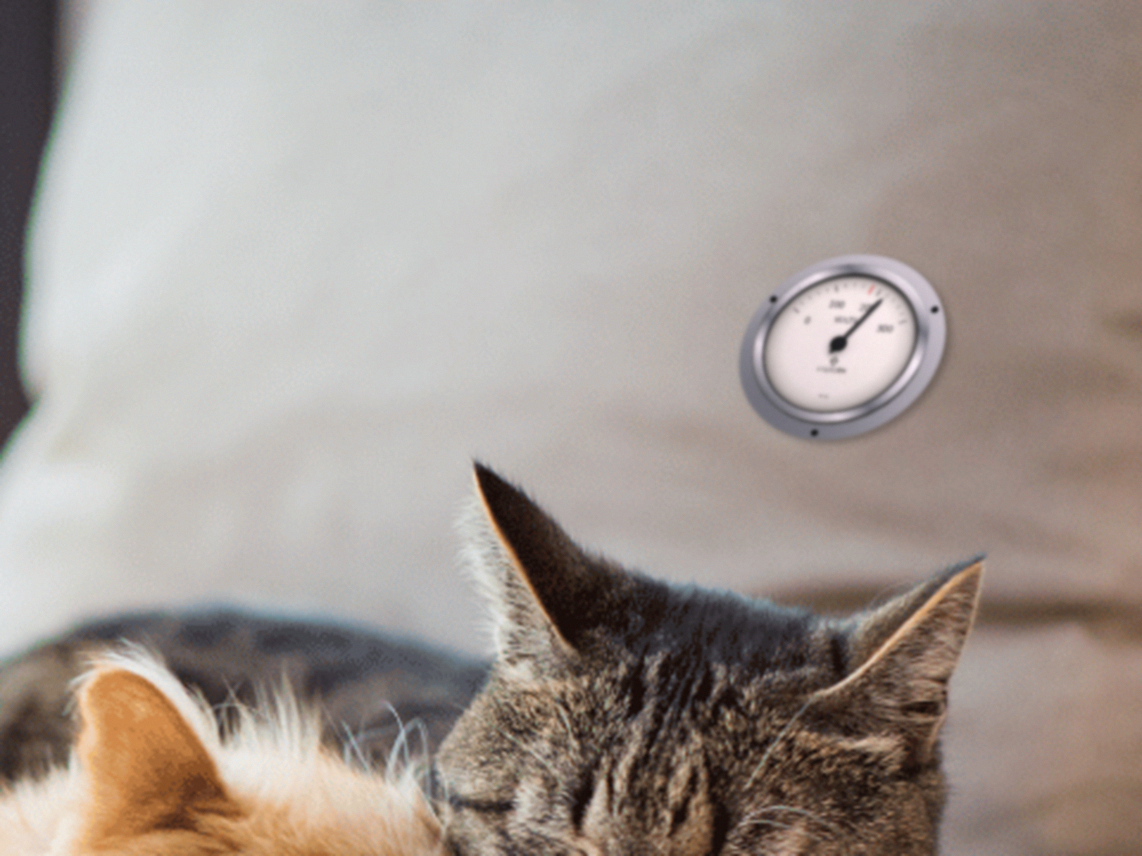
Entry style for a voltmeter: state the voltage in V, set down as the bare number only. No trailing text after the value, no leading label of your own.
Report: 220
